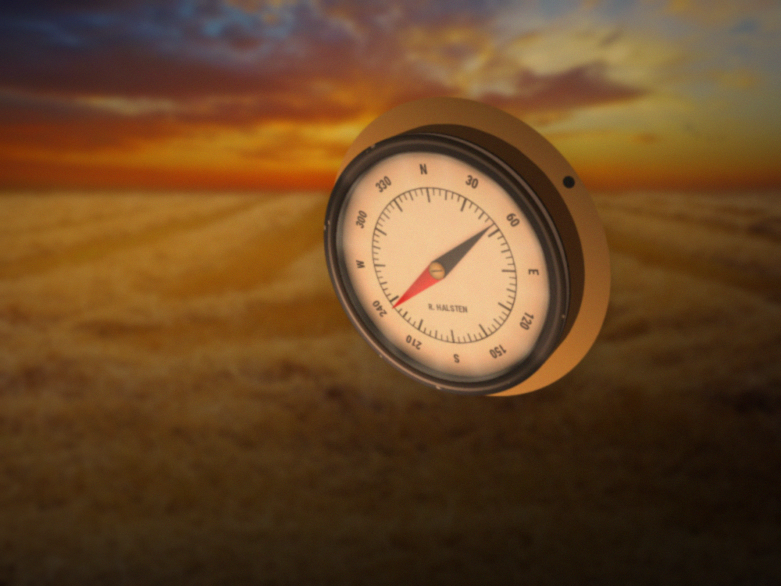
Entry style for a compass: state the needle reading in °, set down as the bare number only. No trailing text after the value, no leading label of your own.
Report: 235
